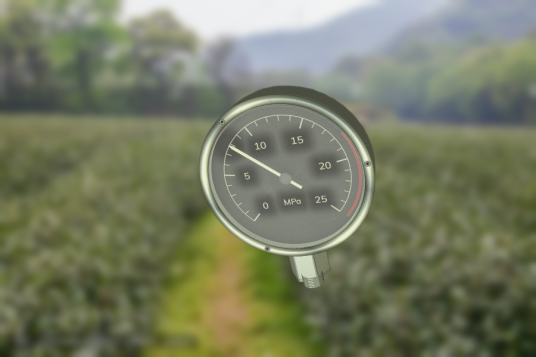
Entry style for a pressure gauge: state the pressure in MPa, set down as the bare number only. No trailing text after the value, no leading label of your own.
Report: 8
